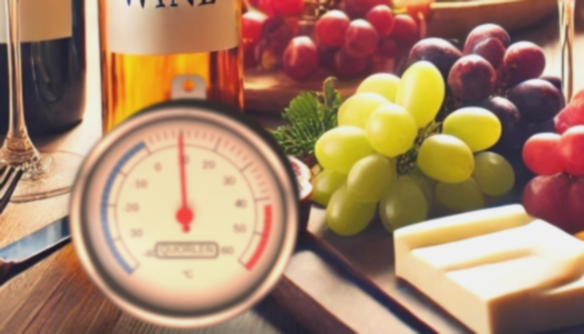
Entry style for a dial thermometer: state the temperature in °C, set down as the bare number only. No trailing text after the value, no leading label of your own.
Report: 10
